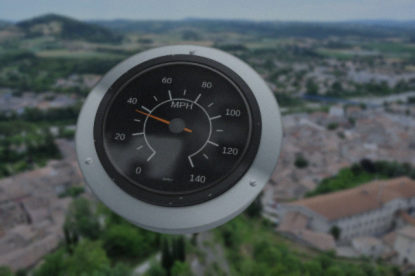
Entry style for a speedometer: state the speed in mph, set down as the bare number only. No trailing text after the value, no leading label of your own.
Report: 35
